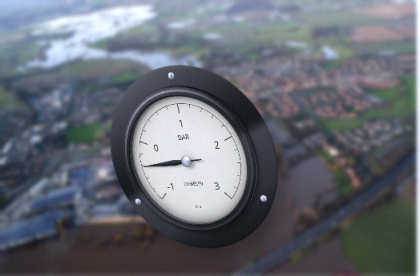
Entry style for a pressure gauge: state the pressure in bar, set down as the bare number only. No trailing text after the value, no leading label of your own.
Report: -0.4
